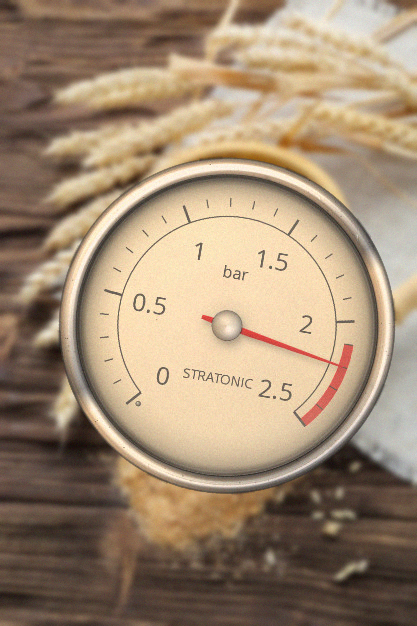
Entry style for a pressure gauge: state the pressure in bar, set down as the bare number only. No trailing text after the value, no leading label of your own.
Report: 2.2
